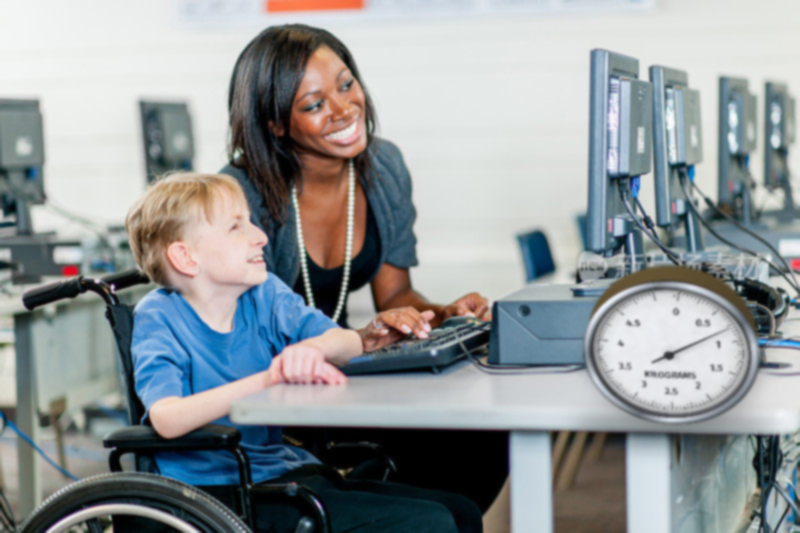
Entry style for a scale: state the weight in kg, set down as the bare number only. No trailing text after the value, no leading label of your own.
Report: 0.75
